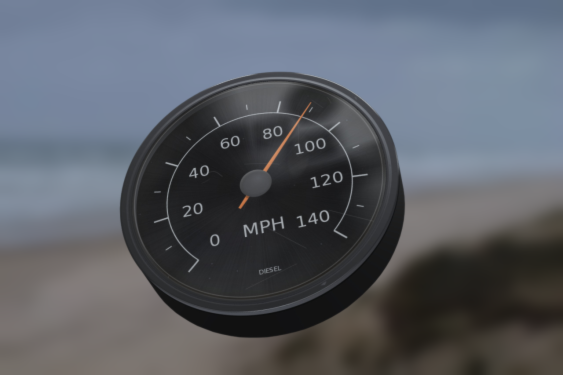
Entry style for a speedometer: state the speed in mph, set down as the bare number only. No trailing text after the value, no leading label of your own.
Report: 90
